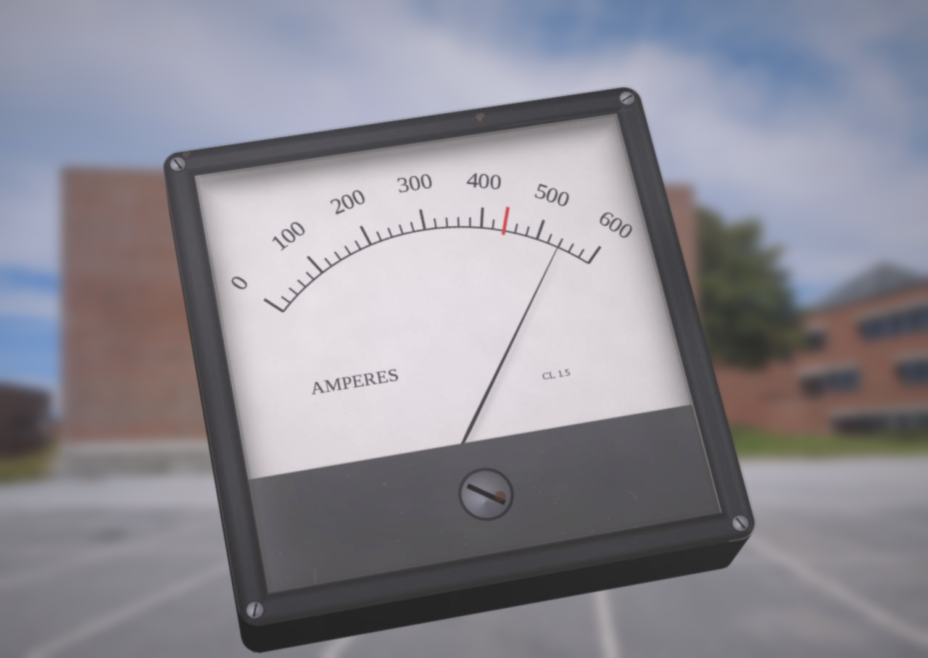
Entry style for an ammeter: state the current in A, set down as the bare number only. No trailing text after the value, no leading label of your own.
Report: 540
